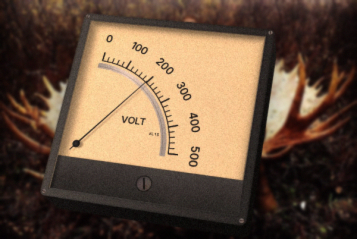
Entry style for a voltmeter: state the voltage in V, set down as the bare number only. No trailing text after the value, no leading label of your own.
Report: 200
